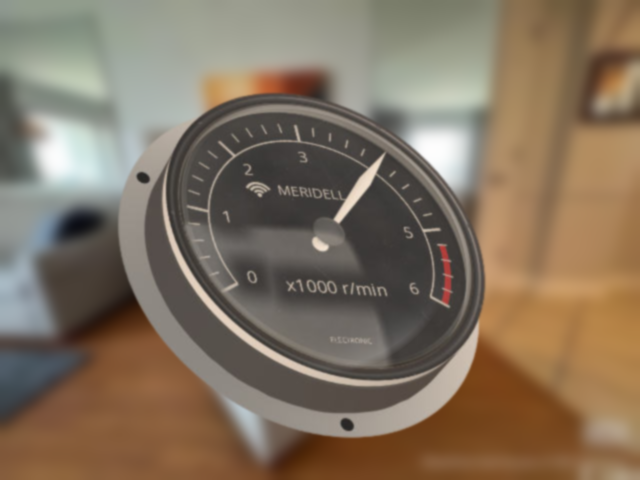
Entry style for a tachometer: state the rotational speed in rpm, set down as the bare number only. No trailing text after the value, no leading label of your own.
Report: 4000
